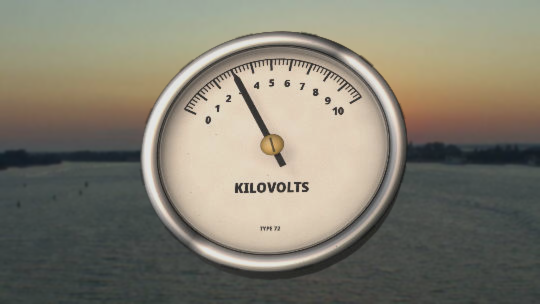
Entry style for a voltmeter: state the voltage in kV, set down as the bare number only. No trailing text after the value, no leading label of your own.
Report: 3
